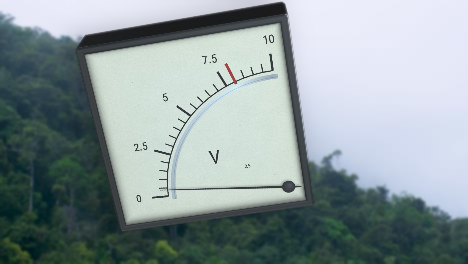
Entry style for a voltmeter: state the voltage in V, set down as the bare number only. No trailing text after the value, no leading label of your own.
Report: 0.5
